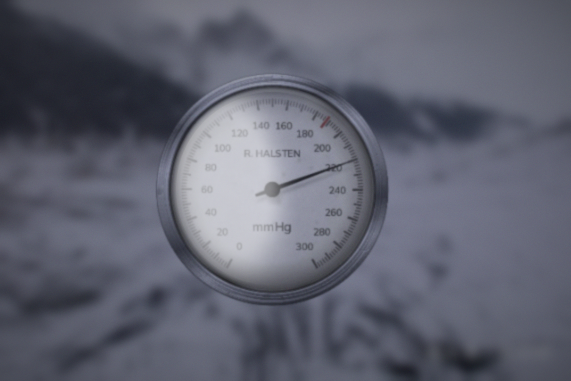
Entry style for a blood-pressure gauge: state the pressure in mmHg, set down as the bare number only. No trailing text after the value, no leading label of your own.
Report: 220
